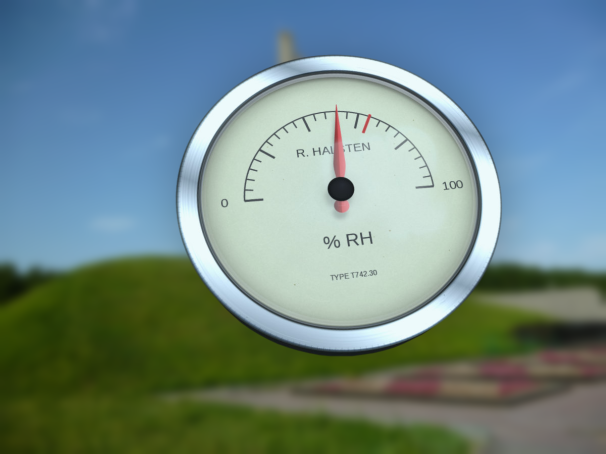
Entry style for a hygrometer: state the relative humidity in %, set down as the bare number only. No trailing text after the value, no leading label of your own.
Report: 52
